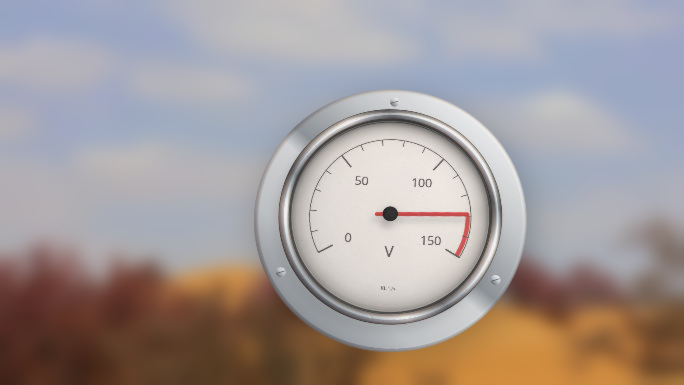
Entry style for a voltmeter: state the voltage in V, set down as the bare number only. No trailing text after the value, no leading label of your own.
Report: 130
